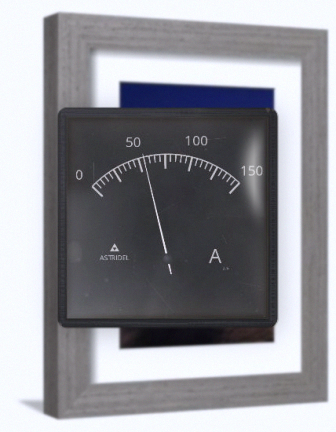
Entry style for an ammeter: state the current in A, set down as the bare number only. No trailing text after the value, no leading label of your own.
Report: 55
